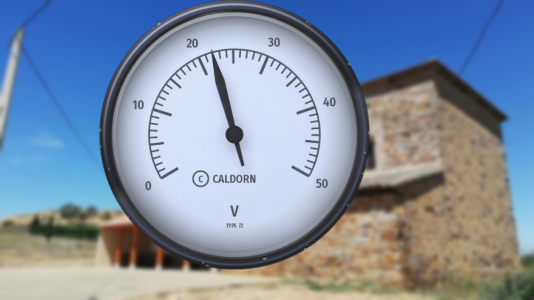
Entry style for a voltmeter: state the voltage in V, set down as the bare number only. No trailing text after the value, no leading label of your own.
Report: 22
